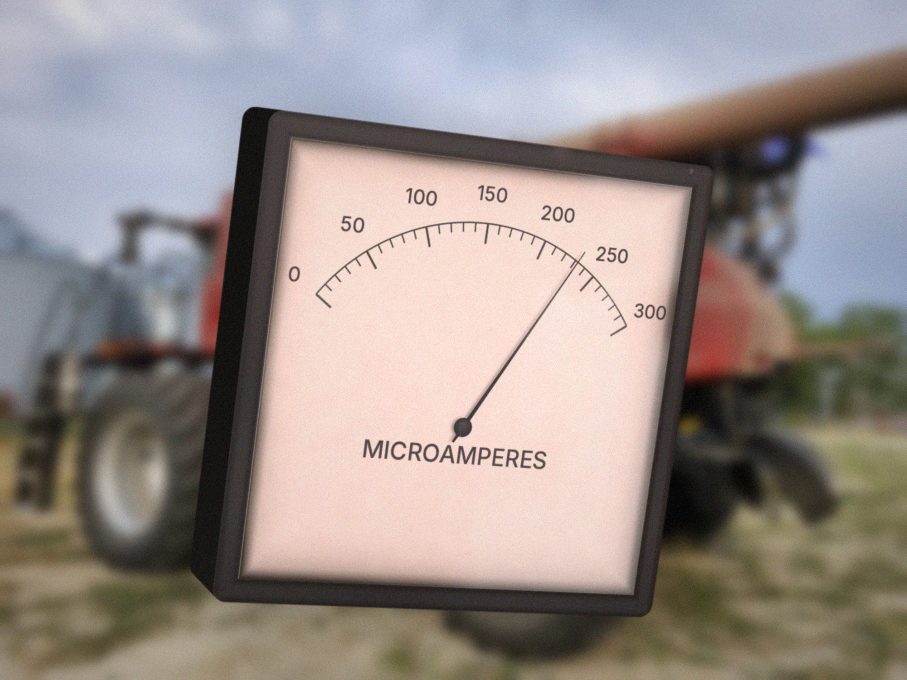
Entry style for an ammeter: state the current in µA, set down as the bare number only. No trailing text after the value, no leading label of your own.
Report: 230
